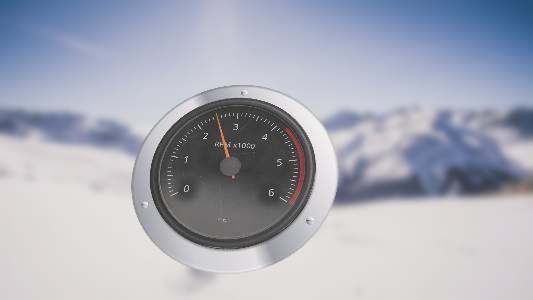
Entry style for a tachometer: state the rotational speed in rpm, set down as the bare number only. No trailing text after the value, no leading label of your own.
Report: 2500
